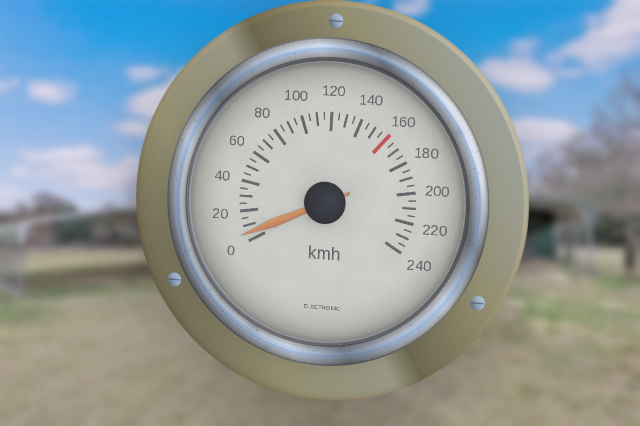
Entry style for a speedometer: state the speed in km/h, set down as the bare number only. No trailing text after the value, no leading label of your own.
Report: 5
